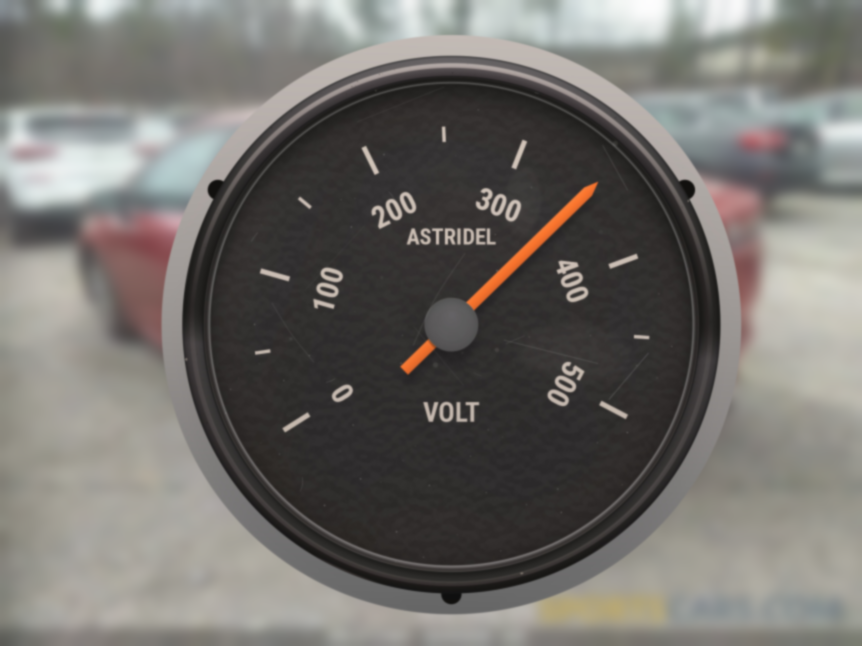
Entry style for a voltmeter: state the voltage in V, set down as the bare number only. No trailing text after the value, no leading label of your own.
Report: 350
